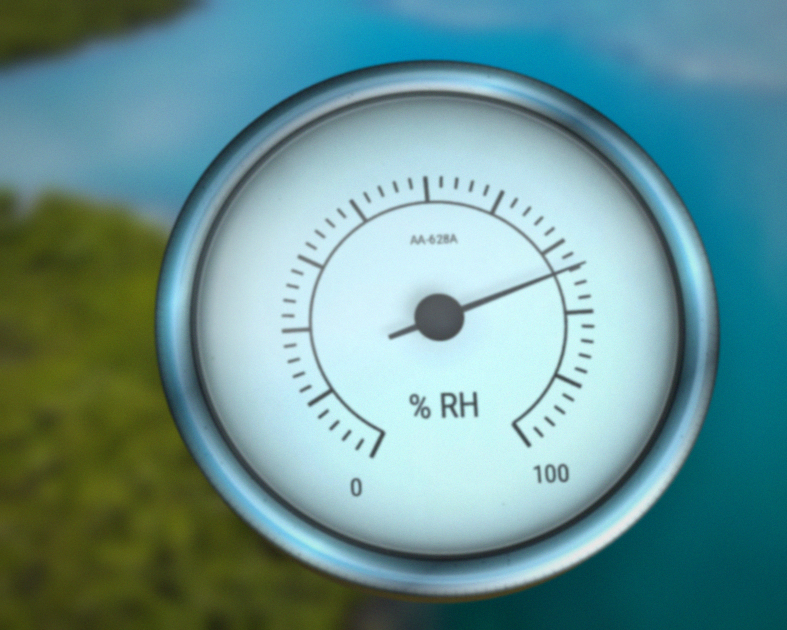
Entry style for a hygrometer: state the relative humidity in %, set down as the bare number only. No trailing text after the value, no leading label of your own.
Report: 74
